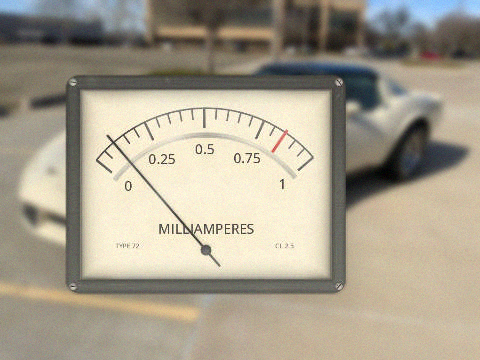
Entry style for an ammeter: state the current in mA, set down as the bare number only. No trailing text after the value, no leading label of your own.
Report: 0.1
